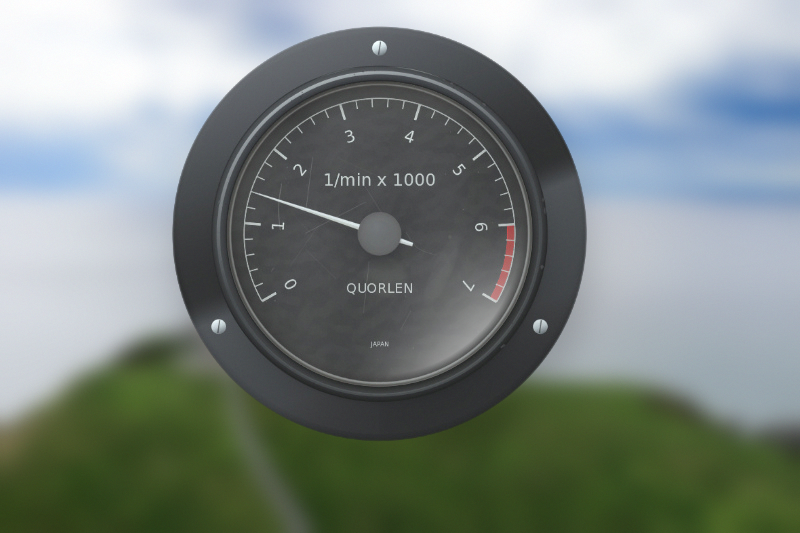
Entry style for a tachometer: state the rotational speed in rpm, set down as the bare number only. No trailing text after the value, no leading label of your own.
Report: 1400
